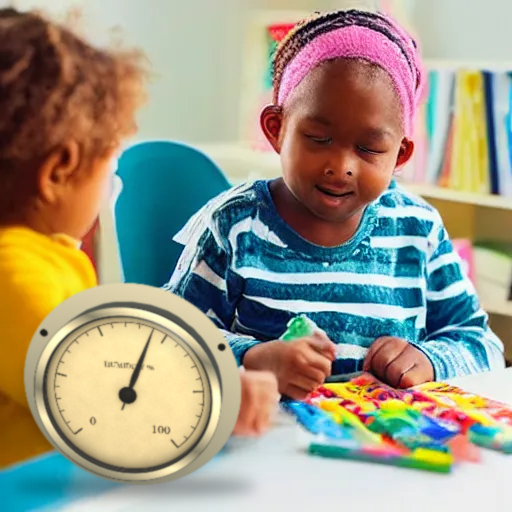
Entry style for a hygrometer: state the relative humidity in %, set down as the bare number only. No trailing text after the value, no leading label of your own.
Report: 56
